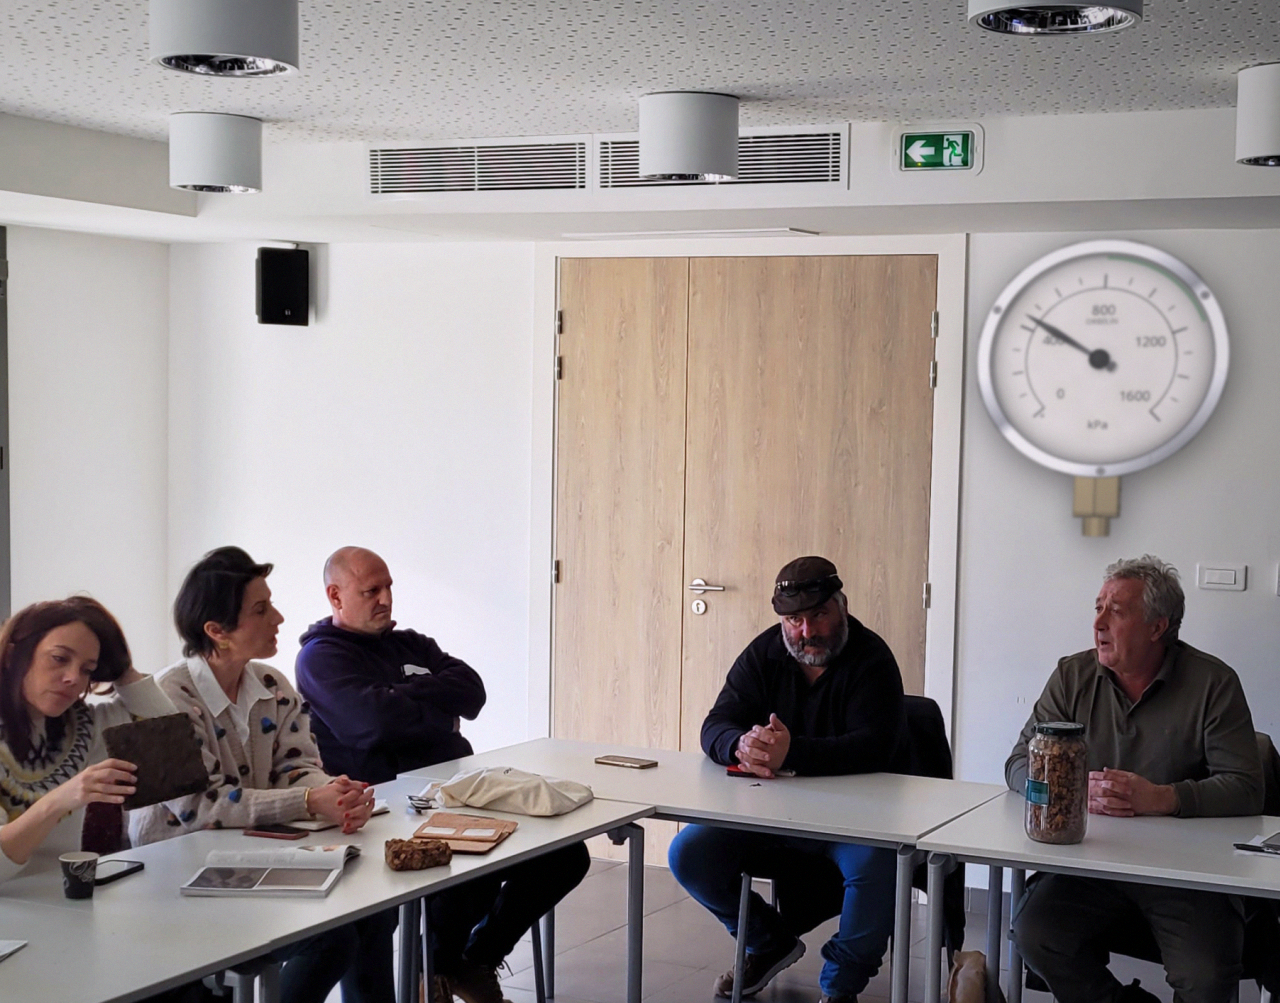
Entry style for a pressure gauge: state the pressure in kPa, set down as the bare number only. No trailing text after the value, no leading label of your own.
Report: 450
